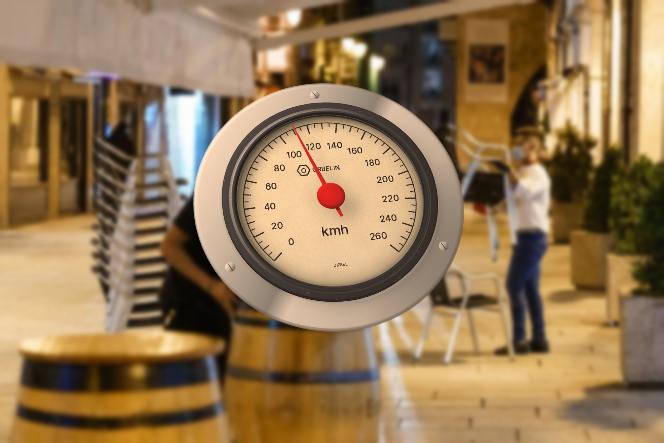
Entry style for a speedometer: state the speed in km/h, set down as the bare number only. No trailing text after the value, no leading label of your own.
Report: 110
